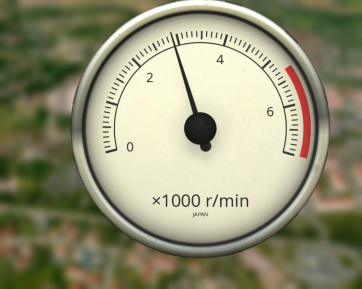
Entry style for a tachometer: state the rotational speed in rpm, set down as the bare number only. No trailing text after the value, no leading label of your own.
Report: 2900
